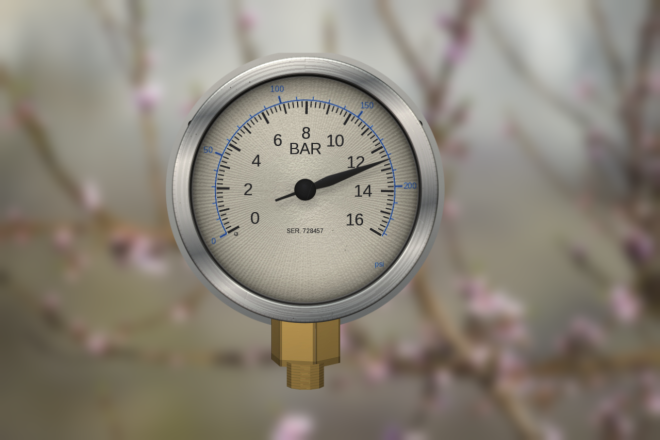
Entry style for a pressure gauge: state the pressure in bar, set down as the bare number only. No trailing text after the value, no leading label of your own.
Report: 12.6
